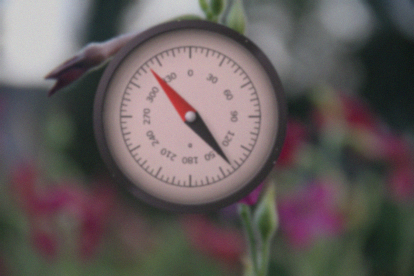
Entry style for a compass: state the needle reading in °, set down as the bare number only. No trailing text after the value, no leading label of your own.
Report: 320
